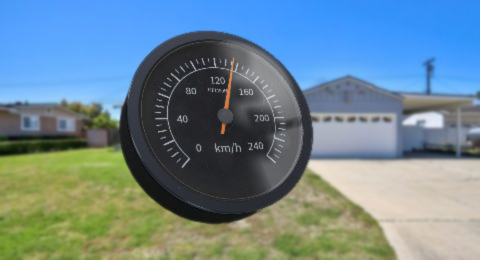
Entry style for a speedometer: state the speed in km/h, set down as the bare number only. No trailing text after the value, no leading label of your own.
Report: 135
